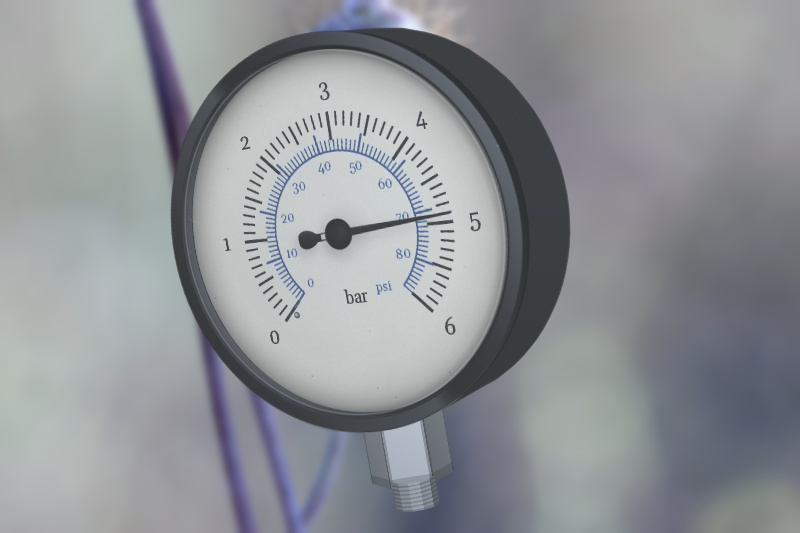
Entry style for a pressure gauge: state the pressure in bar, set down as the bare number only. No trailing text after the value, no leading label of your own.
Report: 4.9
